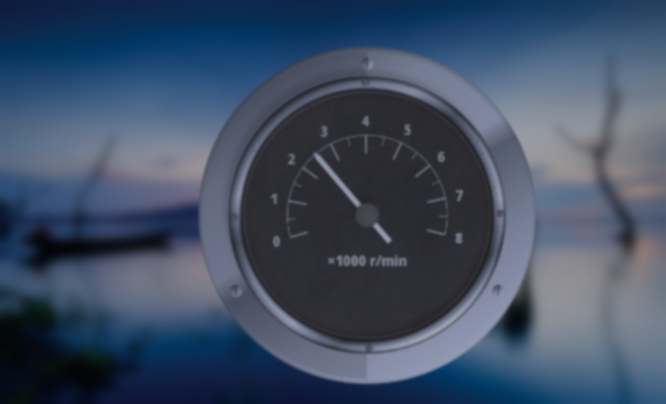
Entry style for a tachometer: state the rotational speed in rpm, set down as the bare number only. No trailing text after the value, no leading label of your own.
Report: 2500
